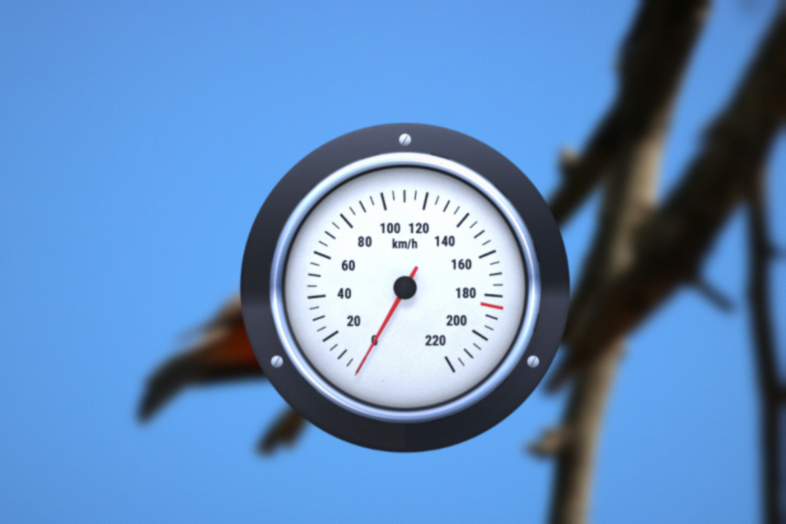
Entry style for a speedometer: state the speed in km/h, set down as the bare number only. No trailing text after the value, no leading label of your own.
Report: 0
